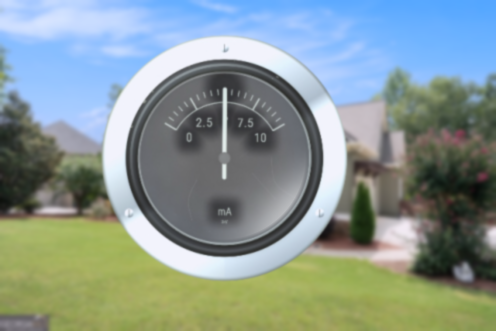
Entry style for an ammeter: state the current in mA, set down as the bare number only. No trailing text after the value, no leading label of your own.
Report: 5
